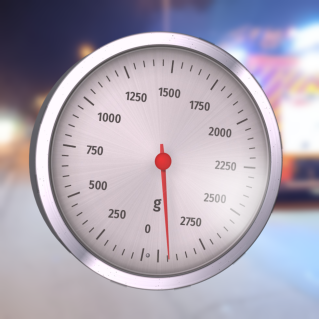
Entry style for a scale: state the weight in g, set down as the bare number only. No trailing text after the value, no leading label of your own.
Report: 2950
